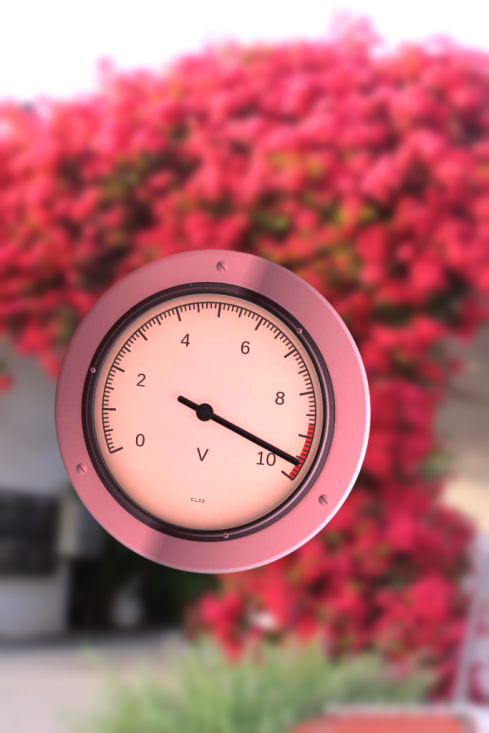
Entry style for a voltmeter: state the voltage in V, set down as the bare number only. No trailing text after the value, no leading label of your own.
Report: 9.6
